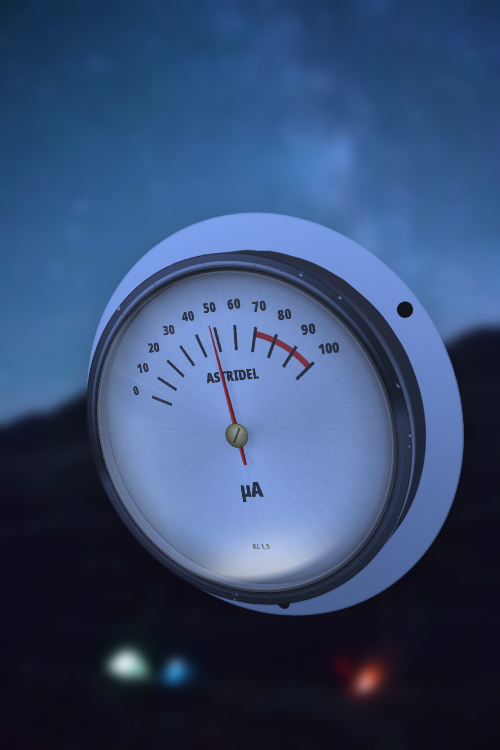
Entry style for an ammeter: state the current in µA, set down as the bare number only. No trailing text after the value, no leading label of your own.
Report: 50
